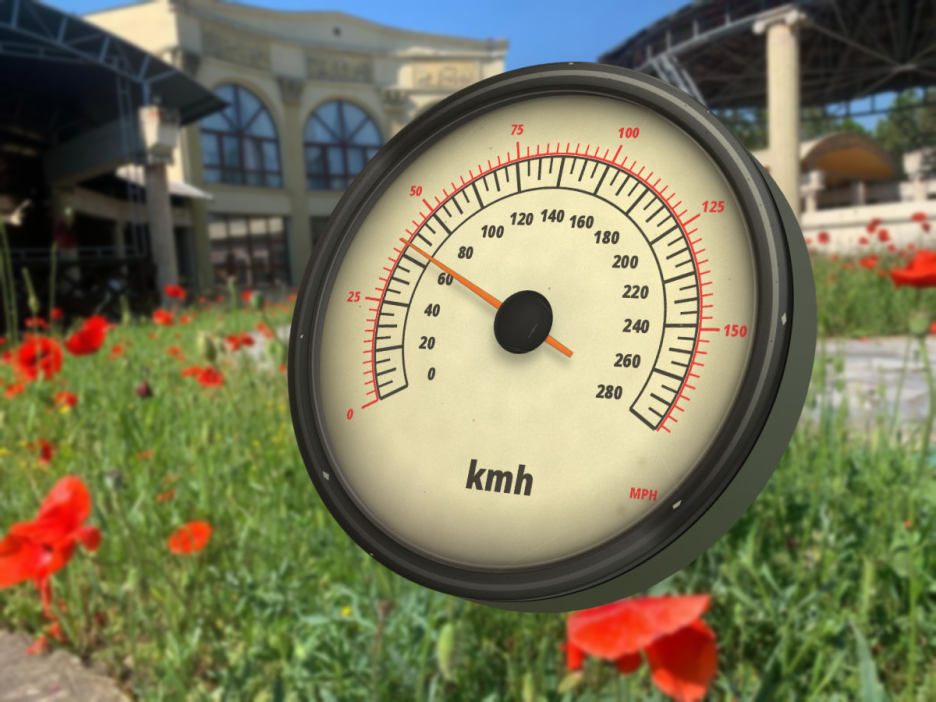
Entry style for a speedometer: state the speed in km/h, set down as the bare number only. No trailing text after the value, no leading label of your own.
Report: 65
